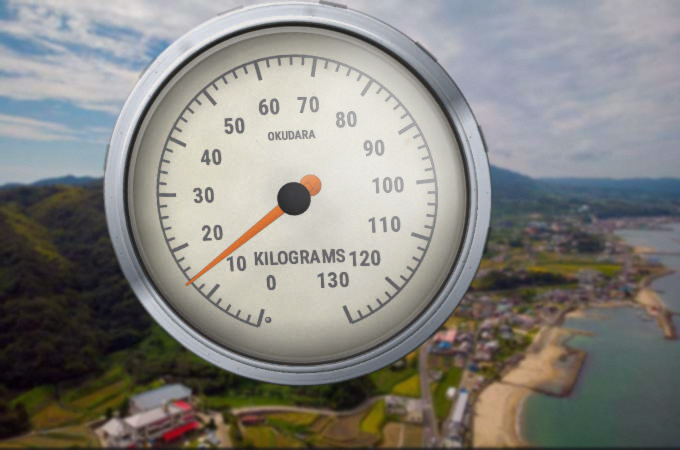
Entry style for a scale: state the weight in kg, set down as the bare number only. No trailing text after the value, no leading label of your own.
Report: 14
